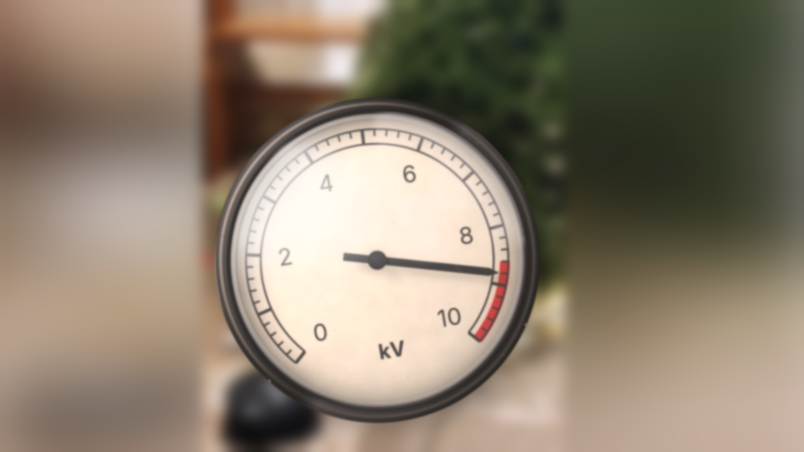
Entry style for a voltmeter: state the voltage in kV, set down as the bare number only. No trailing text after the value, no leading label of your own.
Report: 8.8
